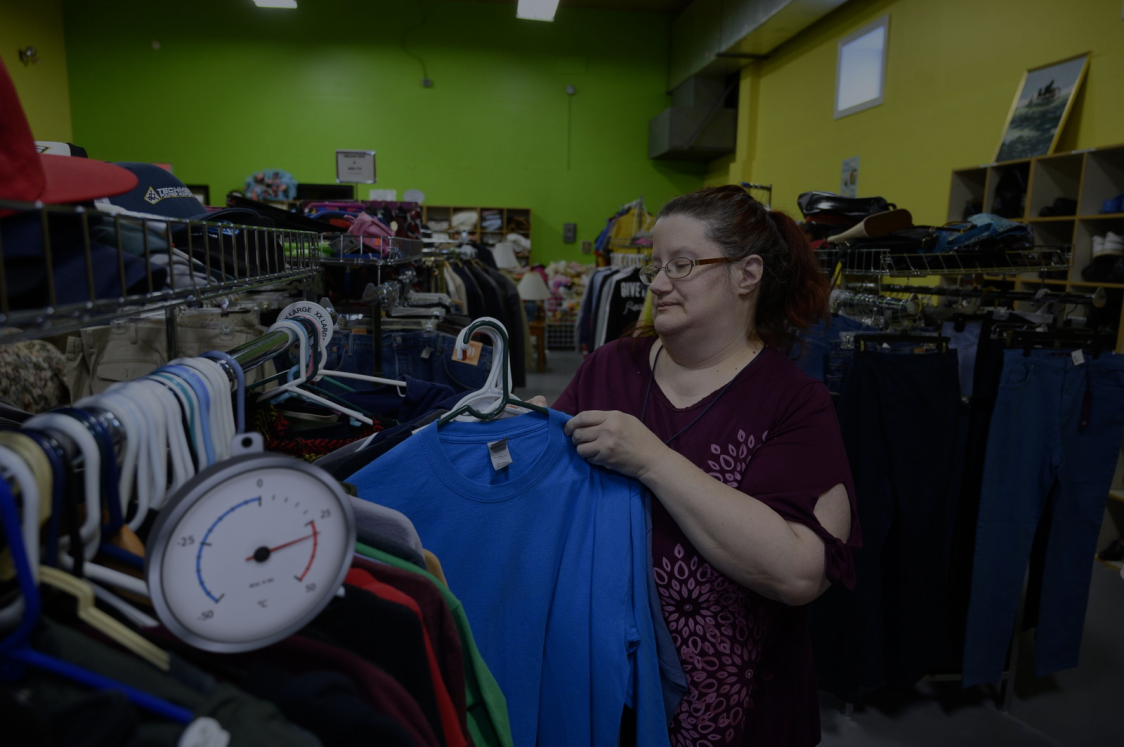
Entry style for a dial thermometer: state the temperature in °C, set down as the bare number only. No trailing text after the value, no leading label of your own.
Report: 30
